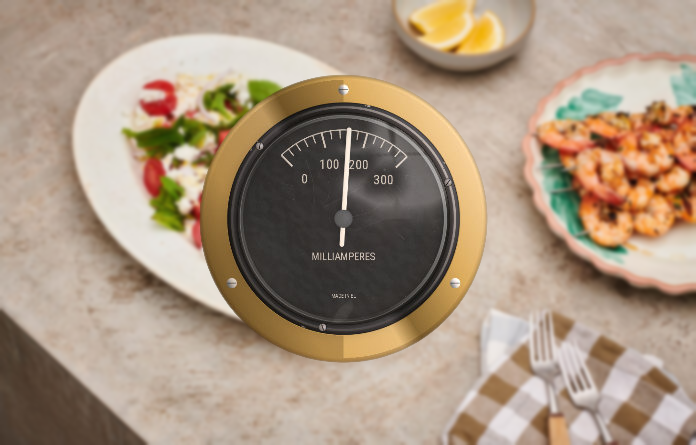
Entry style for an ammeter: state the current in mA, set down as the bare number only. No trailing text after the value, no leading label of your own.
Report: 160
